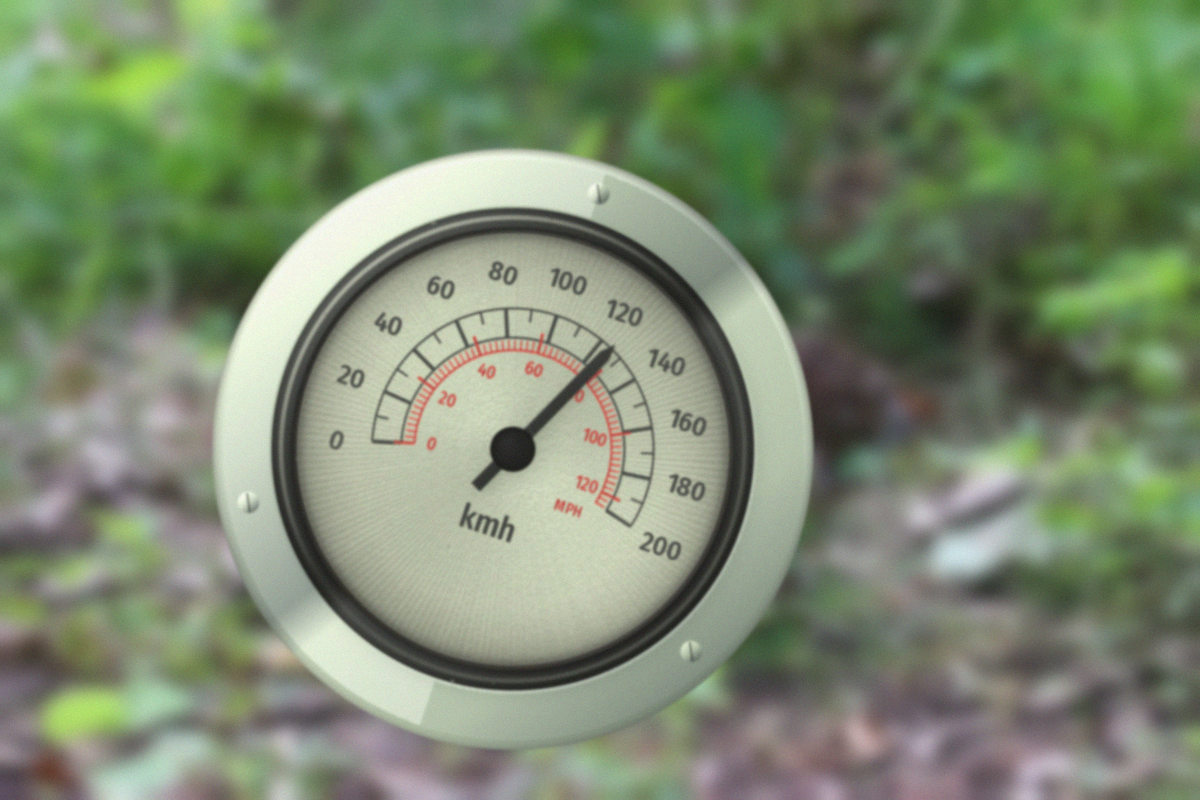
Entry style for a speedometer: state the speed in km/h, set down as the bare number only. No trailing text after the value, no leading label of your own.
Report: 125
